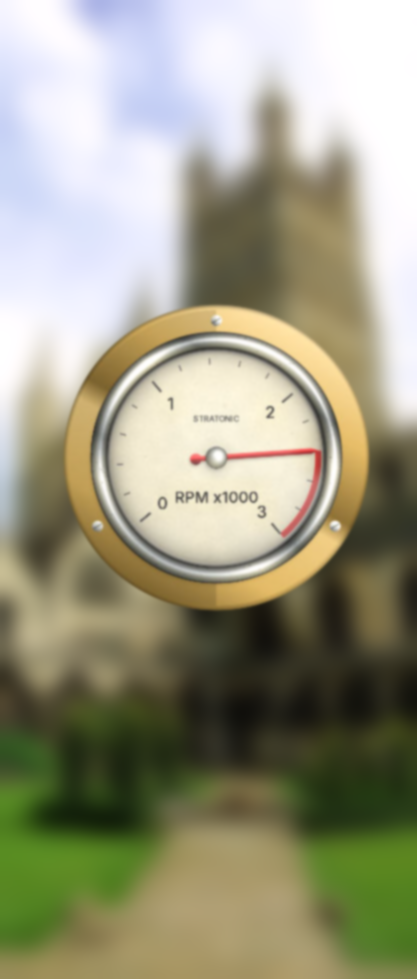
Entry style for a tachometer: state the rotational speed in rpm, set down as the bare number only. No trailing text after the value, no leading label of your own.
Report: 2400
